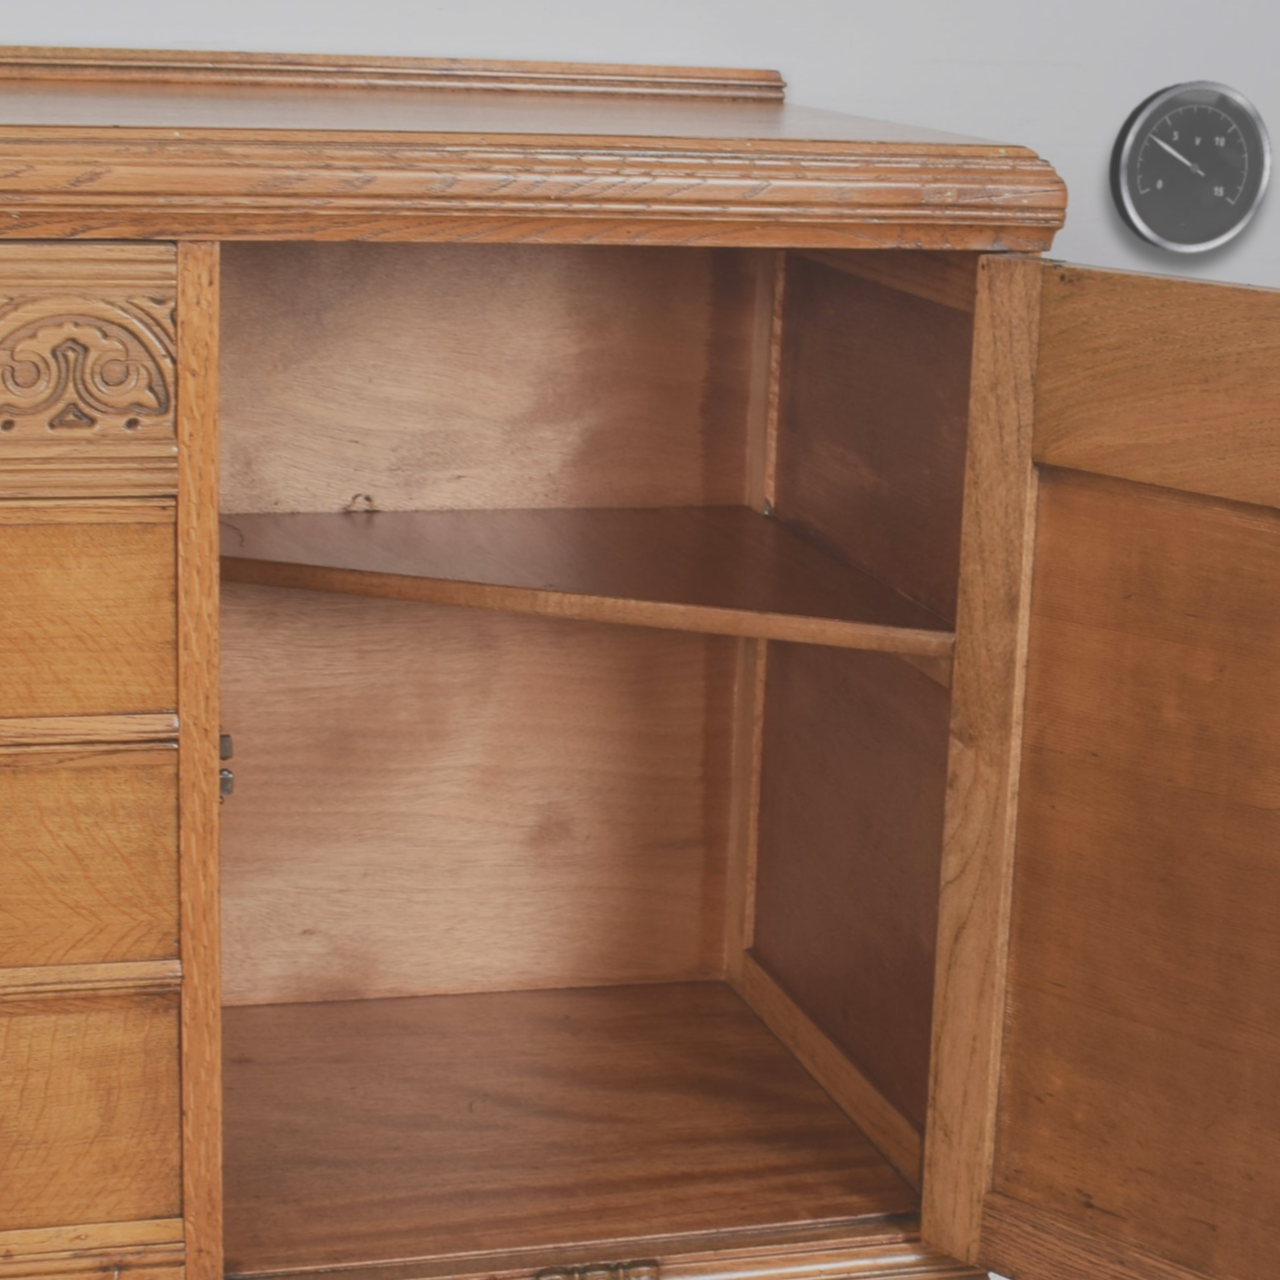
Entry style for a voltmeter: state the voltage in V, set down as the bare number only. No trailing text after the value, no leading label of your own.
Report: 3.5
